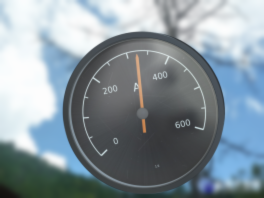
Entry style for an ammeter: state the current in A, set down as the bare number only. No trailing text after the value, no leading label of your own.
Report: 325
